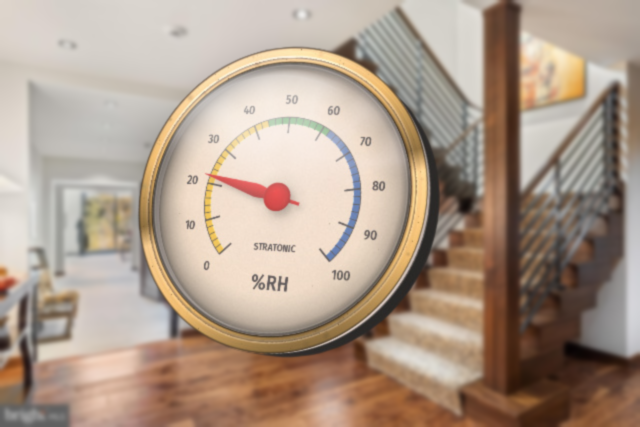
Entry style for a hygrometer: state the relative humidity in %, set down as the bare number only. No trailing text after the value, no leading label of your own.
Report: 22
